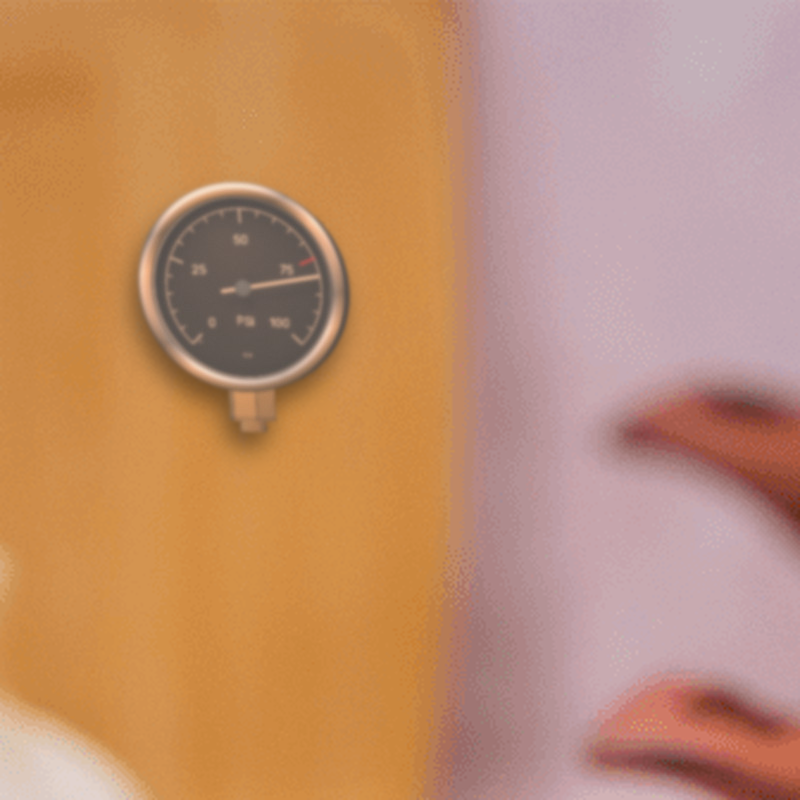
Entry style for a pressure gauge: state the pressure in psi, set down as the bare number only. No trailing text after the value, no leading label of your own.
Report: 80
